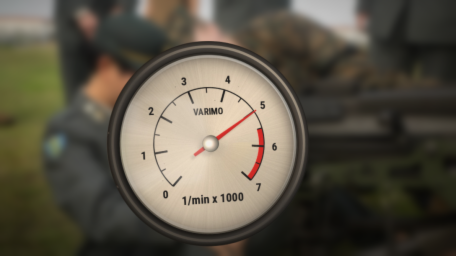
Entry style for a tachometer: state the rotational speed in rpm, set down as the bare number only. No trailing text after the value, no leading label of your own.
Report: 5000
